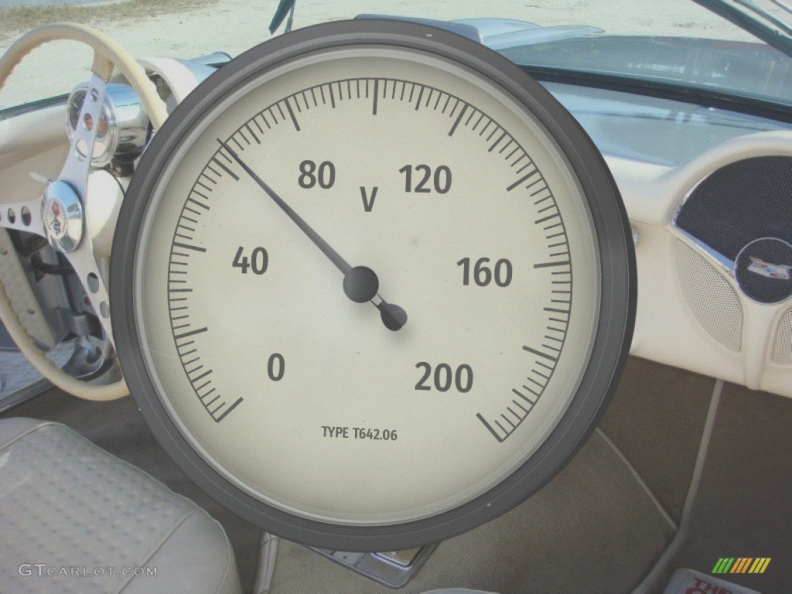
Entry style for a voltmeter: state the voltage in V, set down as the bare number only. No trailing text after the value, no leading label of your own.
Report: 64
